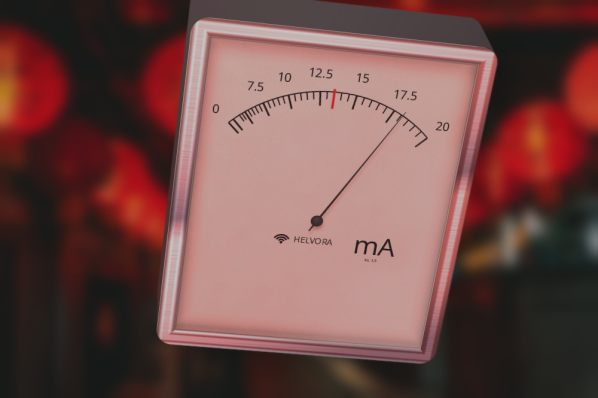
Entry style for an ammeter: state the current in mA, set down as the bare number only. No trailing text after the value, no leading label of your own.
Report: 18
